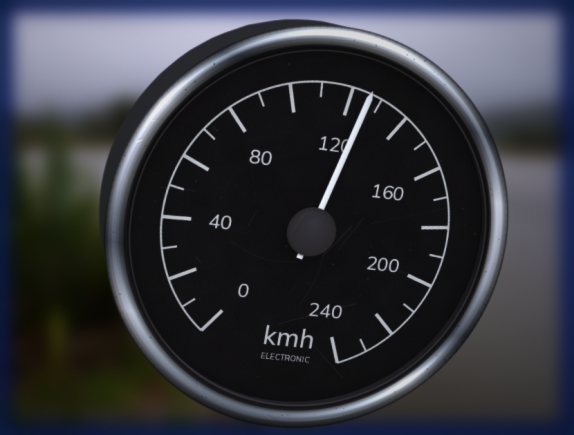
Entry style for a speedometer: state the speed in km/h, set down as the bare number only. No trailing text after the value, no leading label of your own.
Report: 125
